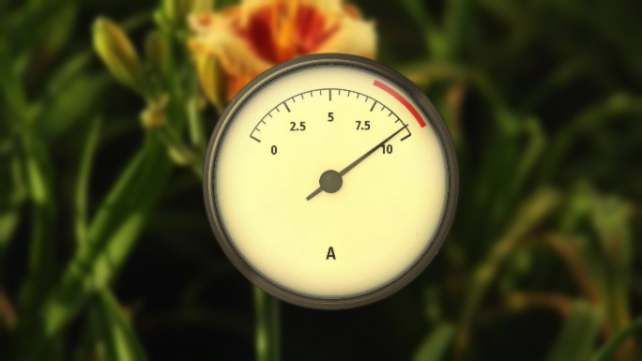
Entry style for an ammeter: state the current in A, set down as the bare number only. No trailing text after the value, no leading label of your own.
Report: 9.5
